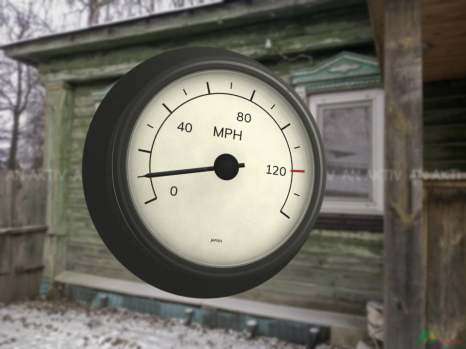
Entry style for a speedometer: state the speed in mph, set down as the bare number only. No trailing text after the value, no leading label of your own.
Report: 10
